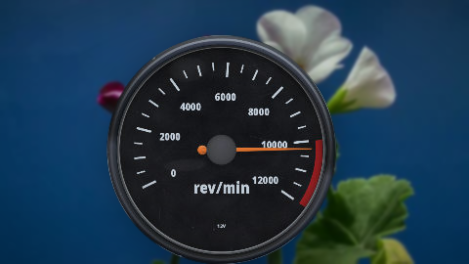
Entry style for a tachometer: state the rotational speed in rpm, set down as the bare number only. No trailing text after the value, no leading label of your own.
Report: 10250
